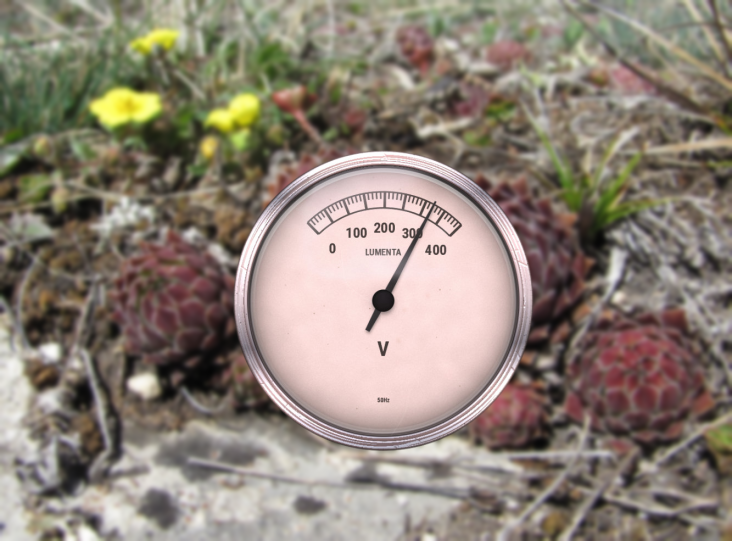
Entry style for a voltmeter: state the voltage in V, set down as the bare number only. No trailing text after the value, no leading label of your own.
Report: 320
